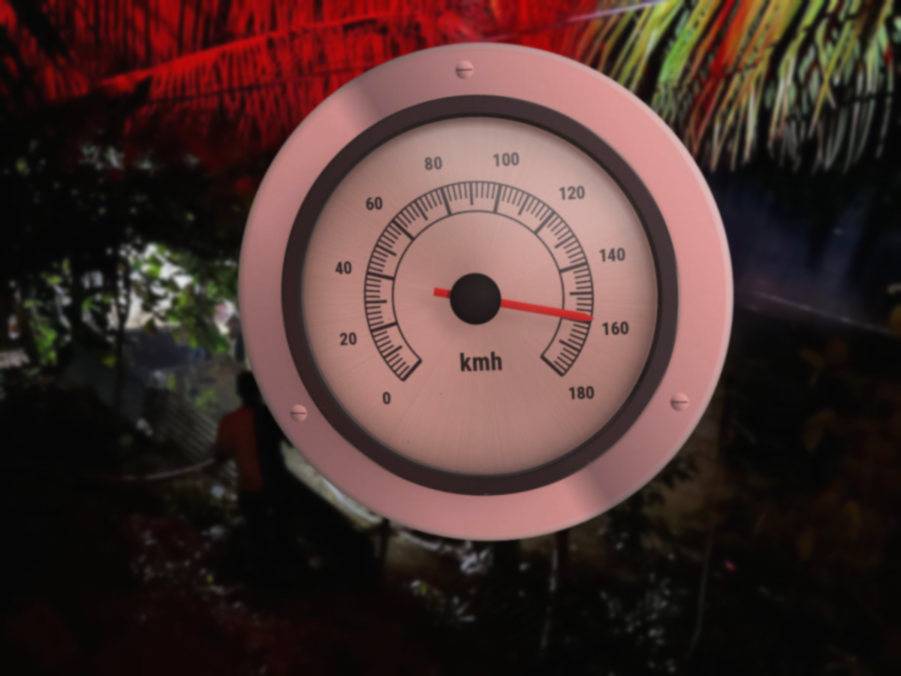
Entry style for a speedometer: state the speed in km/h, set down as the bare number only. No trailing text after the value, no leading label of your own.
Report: 158
